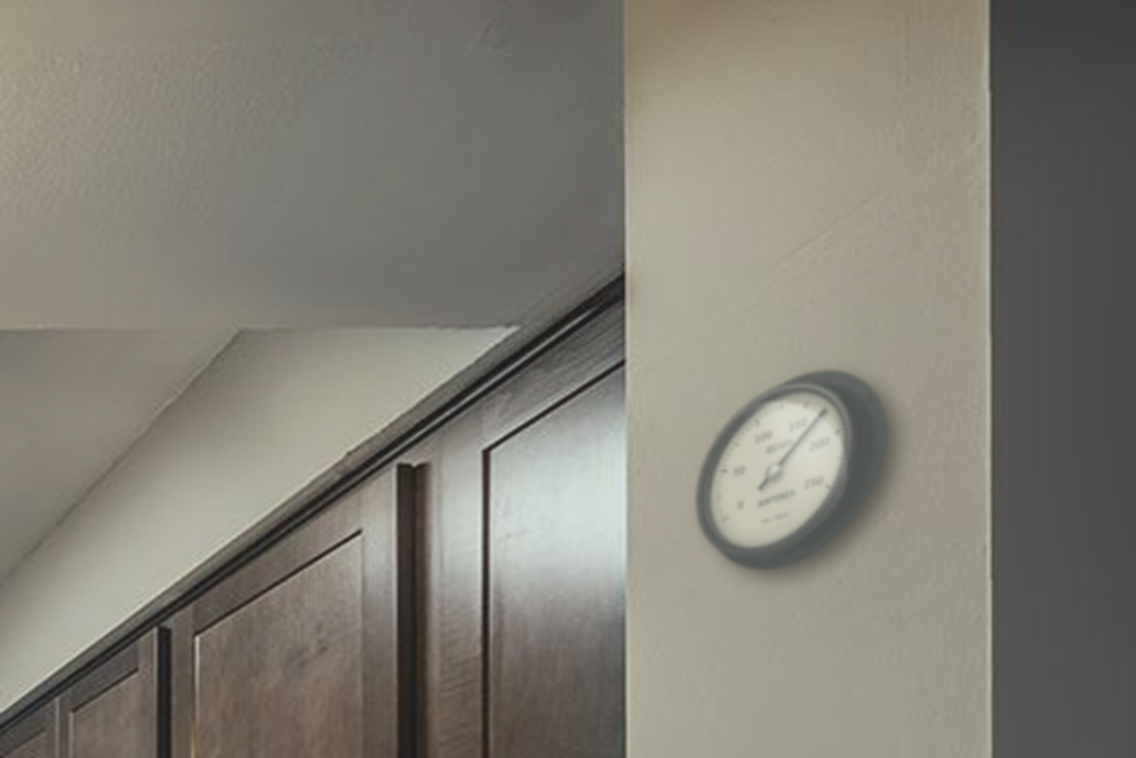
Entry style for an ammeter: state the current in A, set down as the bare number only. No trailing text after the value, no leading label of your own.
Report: 175
